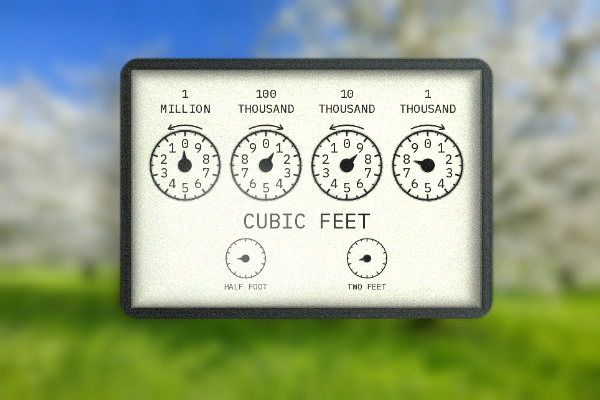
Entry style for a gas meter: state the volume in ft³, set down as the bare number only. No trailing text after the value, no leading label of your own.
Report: 8800
